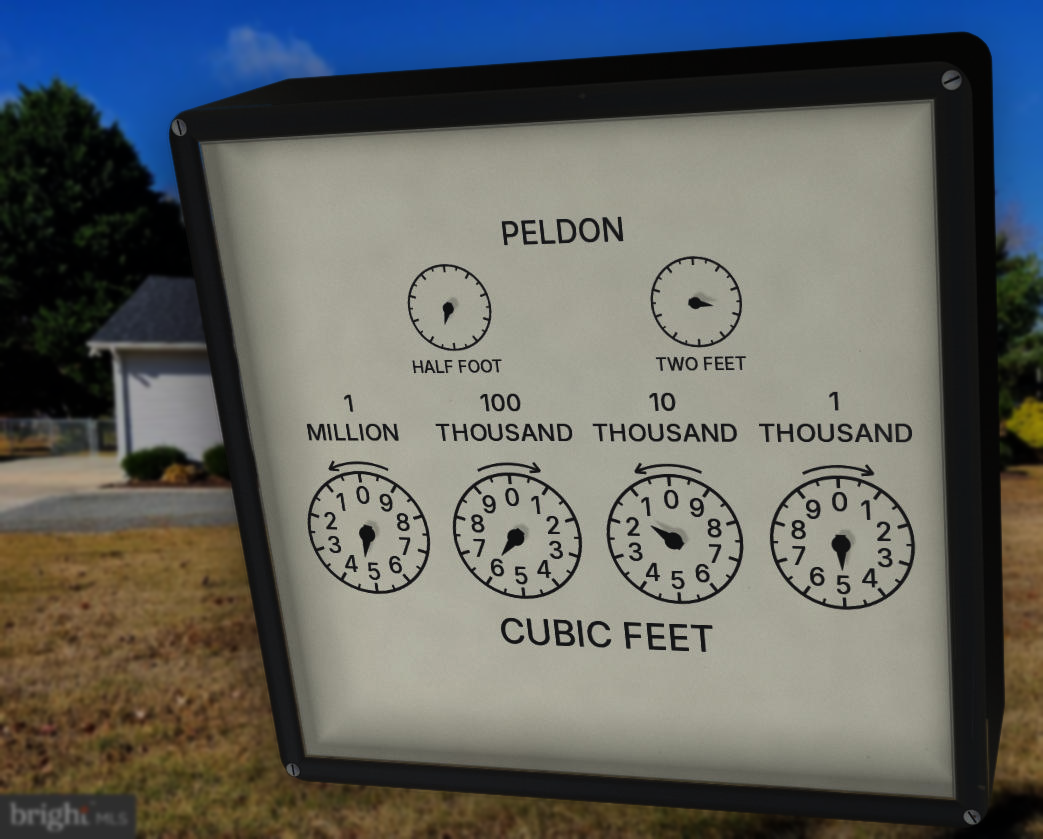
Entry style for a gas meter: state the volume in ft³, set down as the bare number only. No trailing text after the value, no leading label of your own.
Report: 461500
